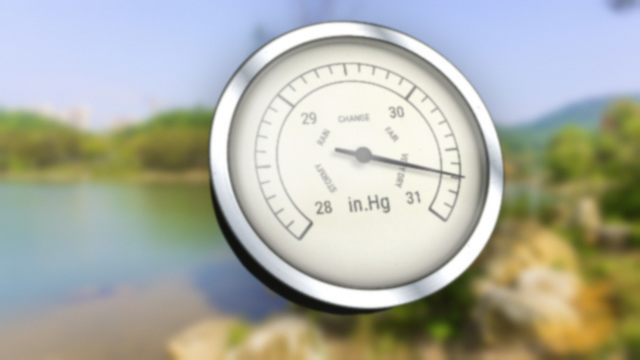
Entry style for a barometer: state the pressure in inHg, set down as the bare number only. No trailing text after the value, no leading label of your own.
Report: 30.7
